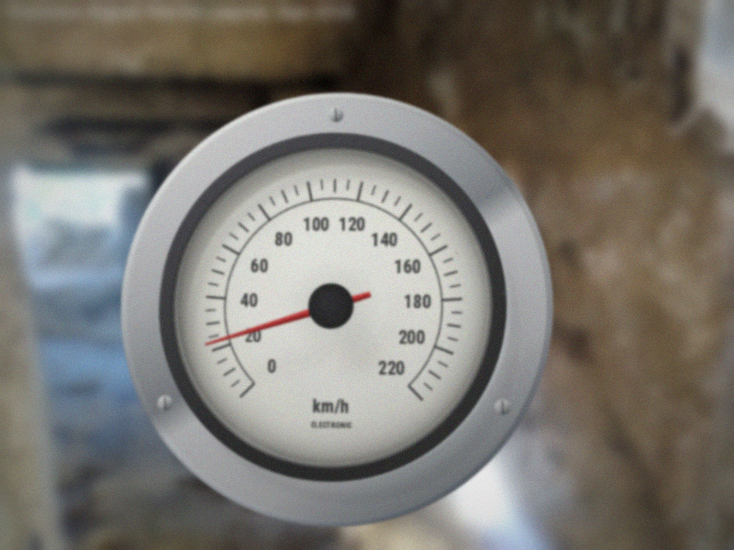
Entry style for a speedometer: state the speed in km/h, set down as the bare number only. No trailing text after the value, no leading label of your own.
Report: 22.5
